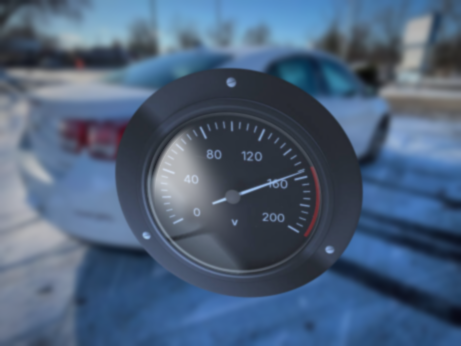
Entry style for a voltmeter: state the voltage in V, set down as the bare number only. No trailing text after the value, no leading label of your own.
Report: 155
